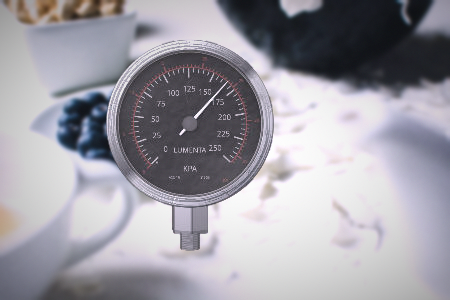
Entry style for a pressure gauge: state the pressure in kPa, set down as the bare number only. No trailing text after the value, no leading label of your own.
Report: 165
